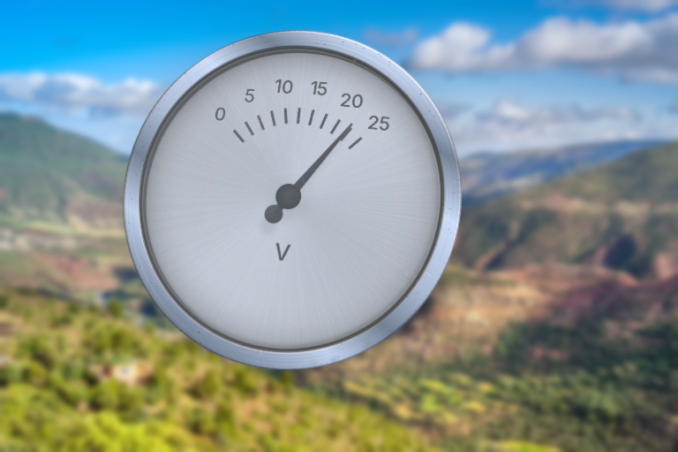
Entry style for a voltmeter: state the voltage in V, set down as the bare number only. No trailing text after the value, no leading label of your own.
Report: 22.5
